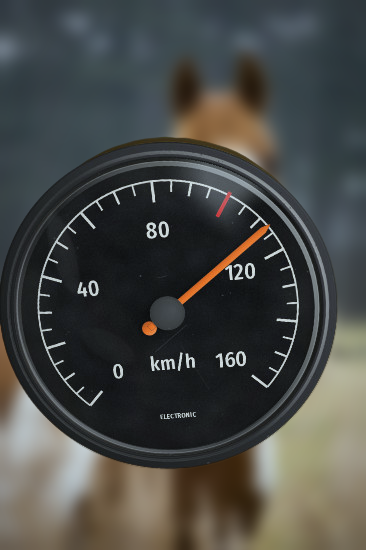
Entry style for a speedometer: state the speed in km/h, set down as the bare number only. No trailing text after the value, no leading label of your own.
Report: 112.5
